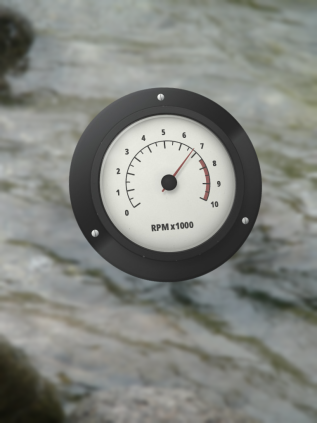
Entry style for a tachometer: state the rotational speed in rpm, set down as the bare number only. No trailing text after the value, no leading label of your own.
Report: 6750
